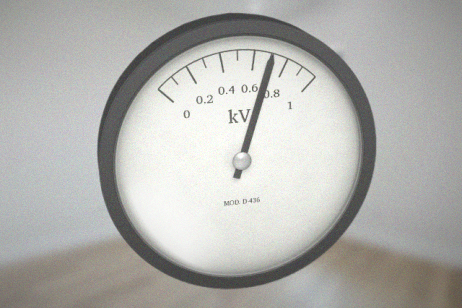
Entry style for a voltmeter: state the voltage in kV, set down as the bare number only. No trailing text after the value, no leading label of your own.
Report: 0.7
